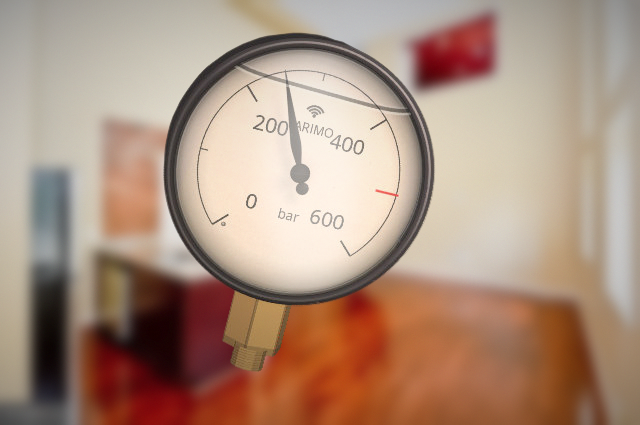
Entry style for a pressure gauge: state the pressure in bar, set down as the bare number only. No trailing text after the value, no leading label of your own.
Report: 250
